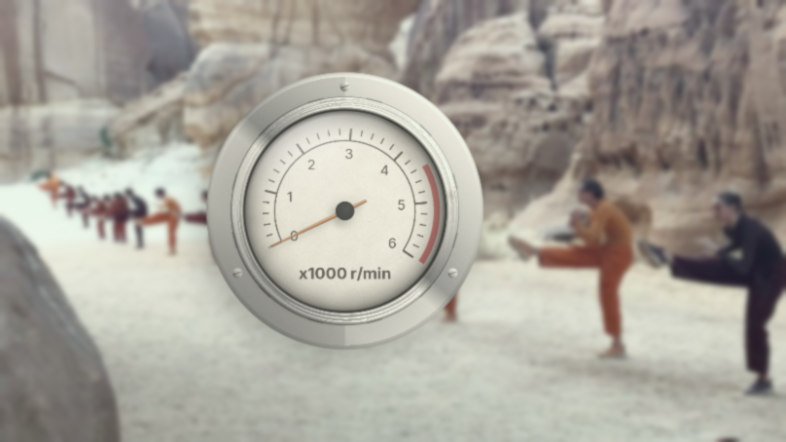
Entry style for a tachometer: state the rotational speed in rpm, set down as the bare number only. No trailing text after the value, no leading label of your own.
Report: 0
